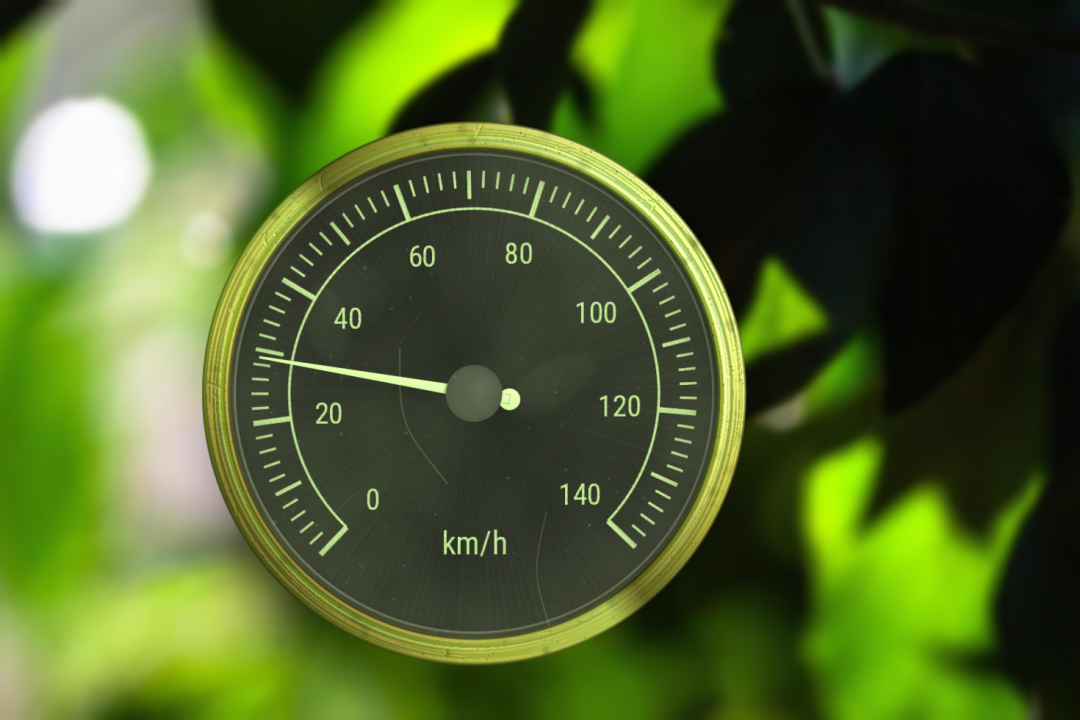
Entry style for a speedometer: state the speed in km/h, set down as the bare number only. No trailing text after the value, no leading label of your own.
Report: 29
